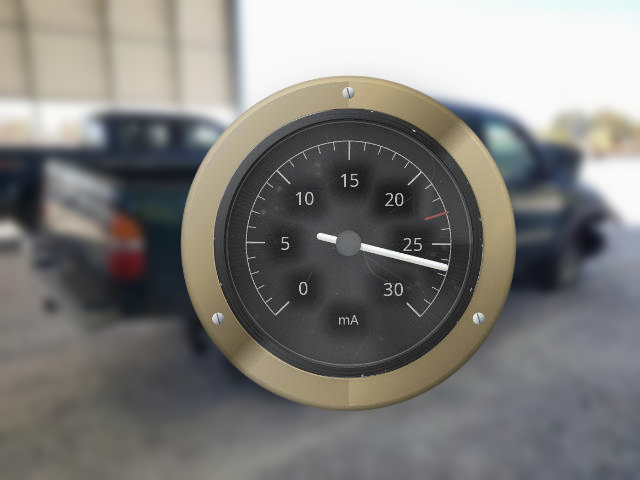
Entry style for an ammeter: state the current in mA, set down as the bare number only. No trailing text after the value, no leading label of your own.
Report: 26.5
